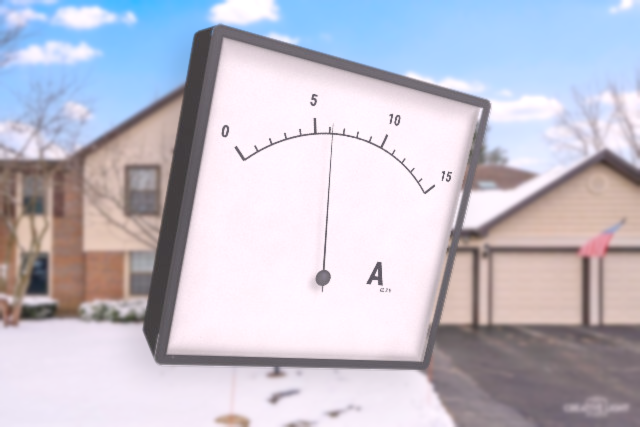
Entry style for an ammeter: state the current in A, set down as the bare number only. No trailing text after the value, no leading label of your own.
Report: 6
